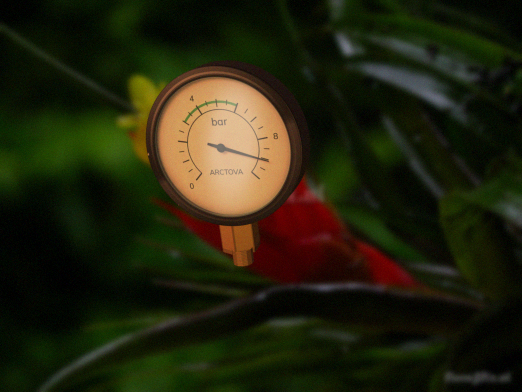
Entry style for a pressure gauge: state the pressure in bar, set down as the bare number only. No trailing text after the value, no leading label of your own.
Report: 9
